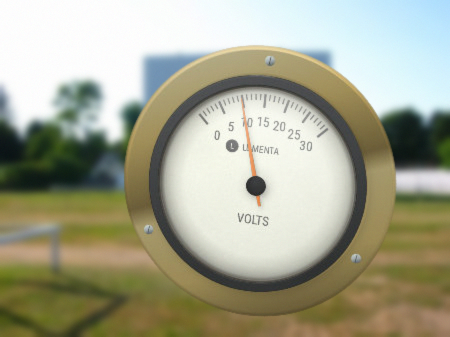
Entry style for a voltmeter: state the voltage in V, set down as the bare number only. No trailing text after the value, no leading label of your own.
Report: 10
